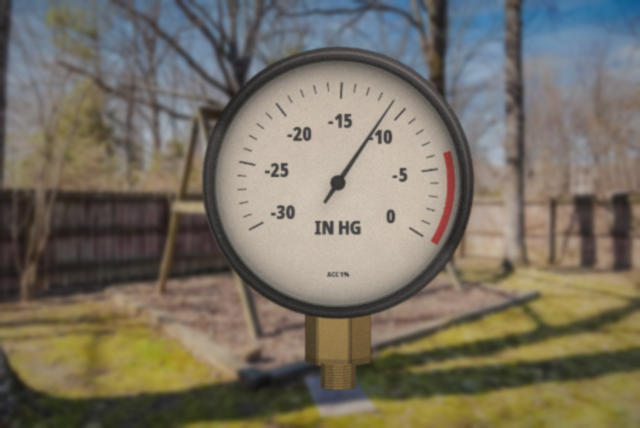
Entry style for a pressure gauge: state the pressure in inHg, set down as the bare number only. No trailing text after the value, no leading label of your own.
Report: -11
